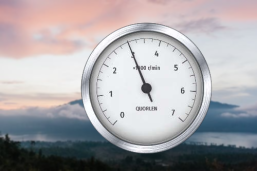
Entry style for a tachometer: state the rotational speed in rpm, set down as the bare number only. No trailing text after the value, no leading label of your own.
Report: 3000
